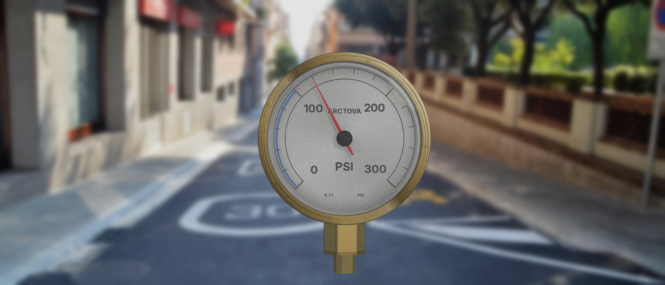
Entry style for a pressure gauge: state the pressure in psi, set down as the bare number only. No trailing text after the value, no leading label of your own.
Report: 120
